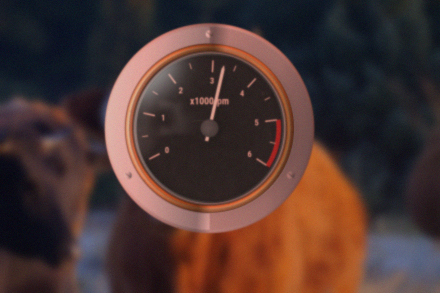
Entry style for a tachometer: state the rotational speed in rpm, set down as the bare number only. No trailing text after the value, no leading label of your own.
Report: 3250
